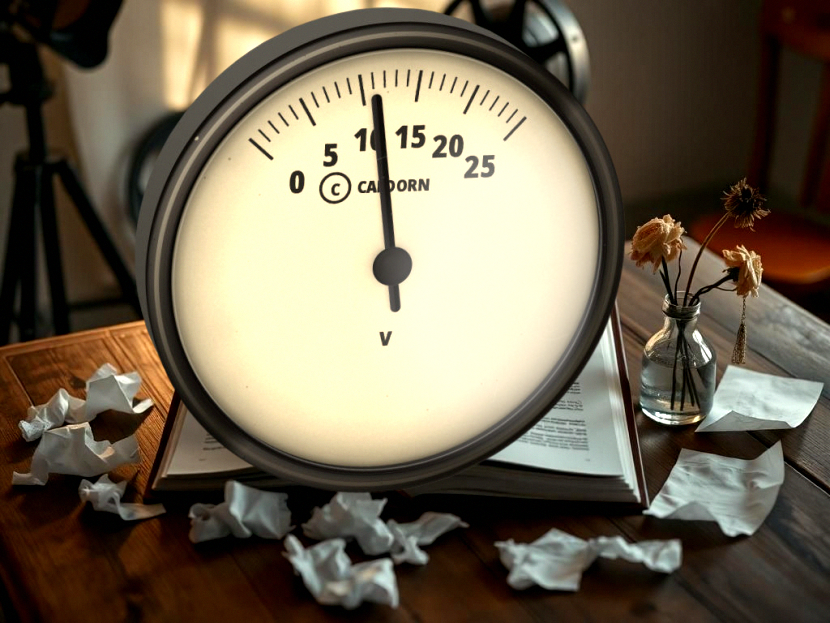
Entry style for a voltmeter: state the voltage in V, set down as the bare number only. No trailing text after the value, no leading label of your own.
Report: 11
